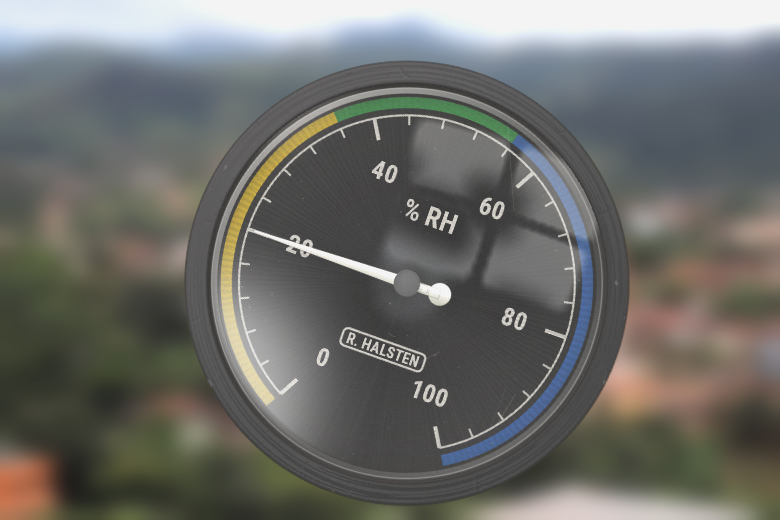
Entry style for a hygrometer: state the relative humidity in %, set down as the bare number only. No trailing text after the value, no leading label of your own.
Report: 20
